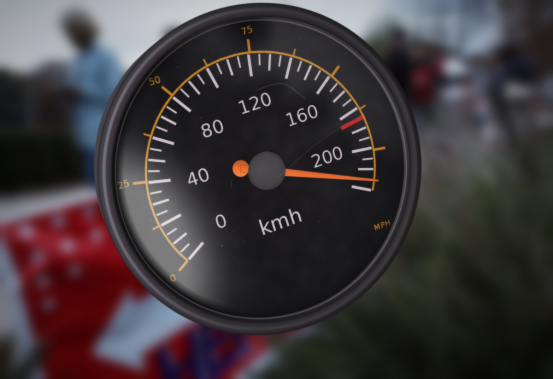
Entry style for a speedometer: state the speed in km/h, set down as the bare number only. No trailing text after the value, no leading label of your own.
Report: 215
